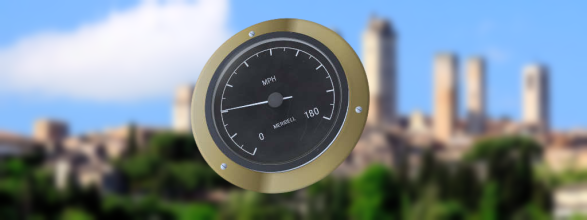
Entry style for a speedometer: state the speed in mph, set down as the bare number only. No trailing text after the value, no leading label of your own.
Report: 40
